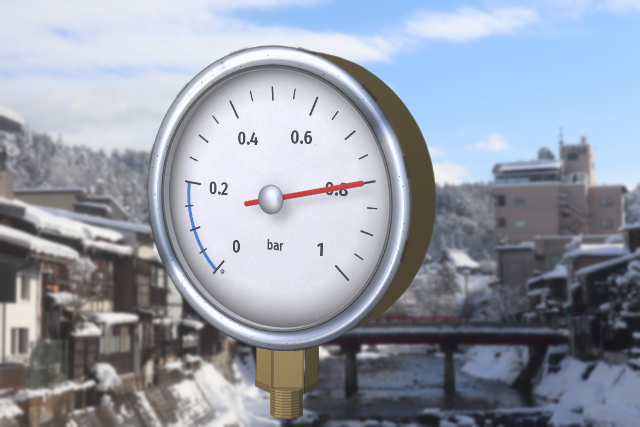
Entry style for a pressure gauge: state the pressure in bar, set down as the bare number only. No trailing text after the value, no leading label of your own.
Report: 0.8
